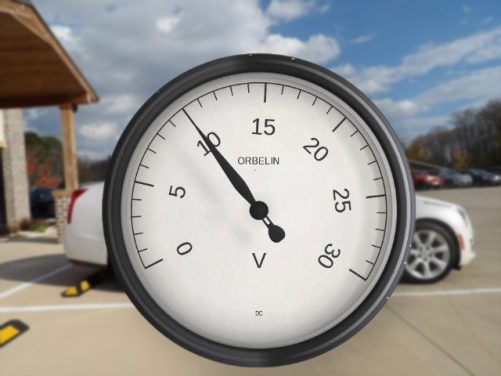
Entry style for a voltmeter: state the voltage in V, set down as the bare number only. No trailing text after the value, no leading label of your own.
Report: 10
